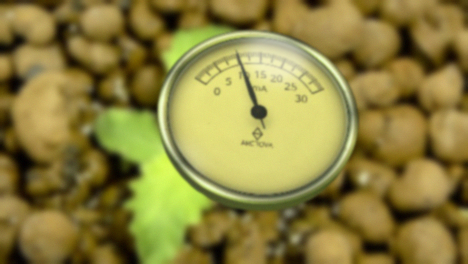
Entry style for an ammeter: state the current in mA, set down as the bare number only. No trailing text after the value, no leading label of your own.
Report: 10
